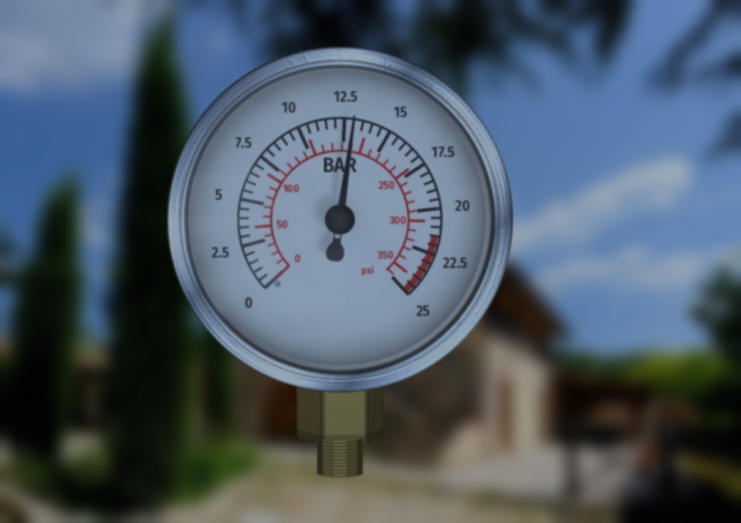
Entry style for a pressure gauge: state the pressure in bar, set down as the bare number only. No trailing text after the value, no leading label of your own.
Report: 13
